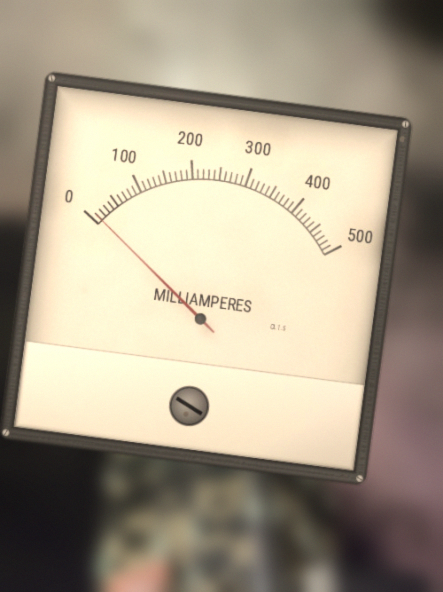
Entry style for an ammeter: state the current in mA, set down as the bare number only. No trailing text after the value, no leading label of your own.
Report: 10
